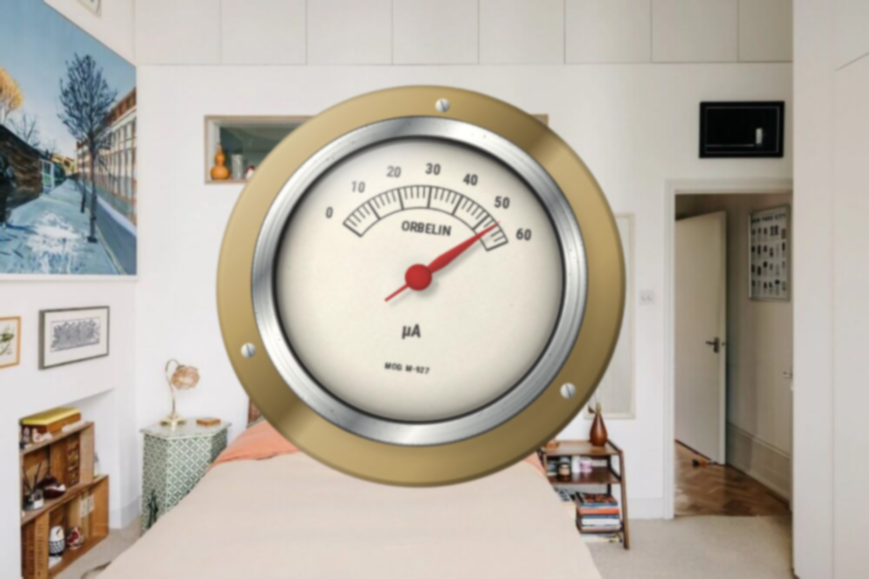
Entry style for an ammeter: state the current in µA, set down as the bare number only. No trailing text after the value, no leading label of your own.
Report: 54
